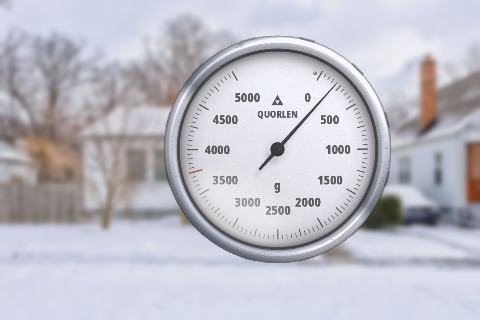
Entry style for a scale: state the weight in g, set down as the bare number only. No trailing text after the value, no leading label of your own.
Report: 200
